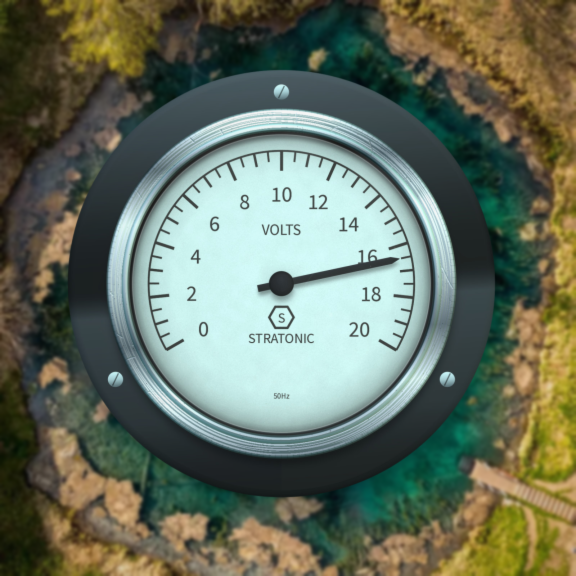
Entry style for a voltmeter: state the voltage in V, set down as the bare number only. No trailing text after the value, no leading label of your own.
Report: 16.5
